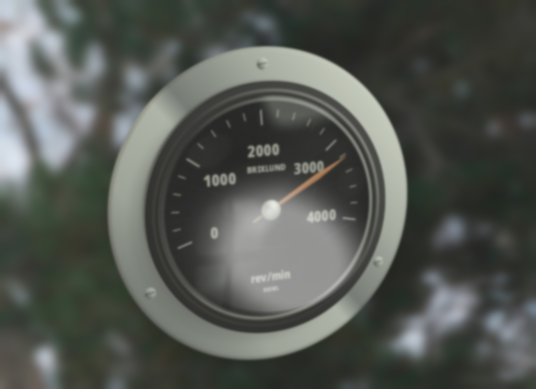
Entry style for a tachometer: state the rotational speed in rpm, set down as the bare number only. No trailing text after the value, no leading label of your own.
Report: 3200
